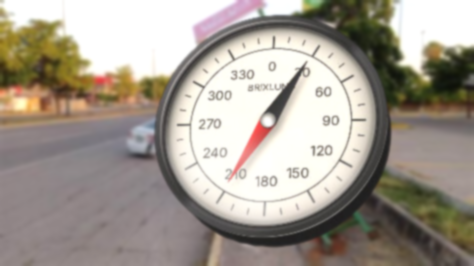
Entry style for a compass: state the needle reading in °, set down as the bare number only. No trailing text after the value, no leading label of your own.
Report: 210
